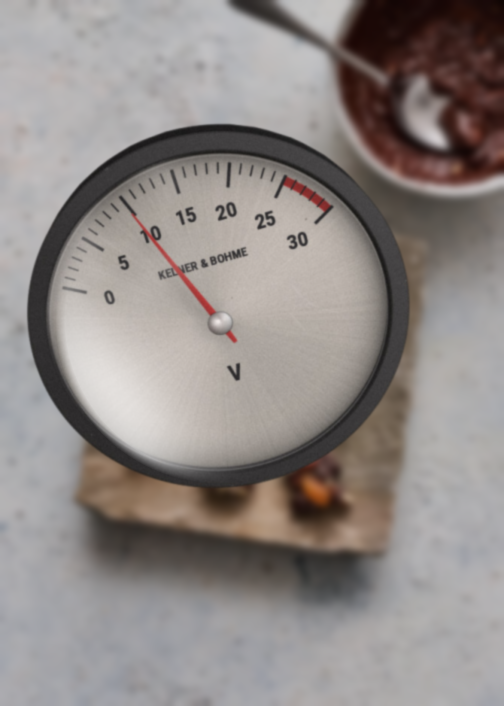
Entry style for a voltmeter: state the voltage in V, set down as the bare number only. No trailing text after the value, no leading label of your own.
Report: 10
